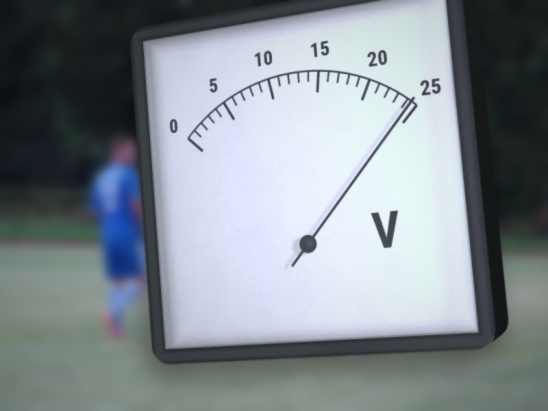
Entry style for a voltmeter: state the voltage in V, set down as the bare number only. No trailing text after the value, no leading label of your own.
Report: 24.5
